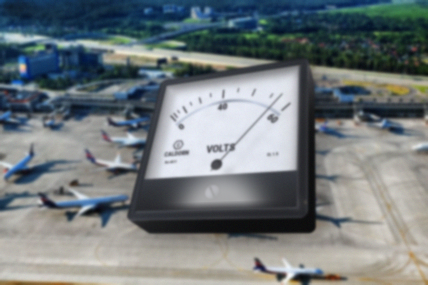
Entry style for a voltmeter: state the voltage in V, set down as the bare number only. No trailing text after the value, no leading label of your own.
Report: 57.5
